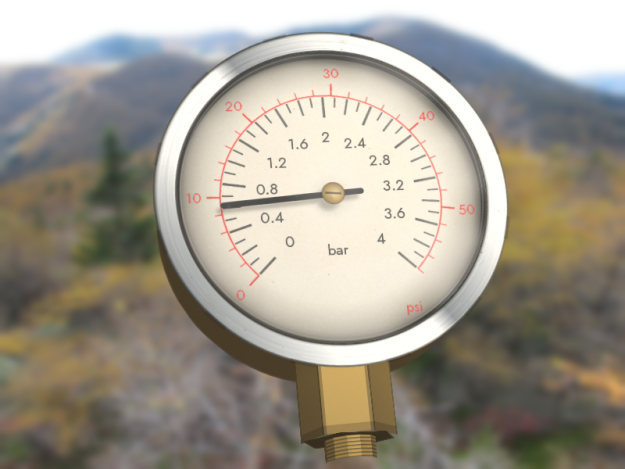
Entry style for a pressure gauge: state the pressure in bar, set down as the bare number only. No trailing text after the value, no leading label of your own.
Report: 0.6
